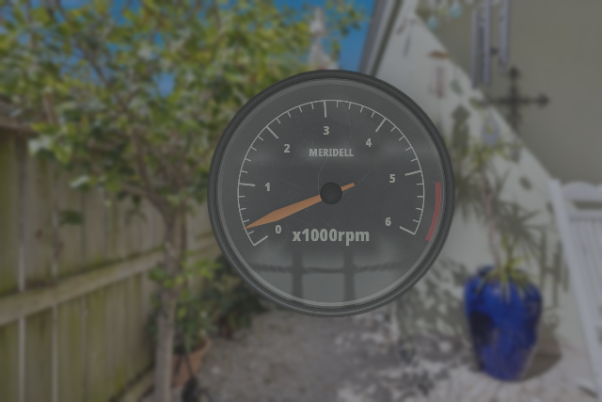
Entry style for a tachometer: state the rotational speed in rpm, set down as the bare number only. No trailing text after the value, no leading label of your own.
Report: 300
